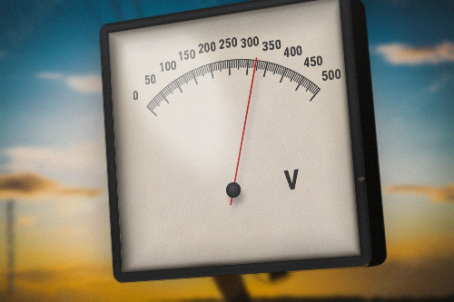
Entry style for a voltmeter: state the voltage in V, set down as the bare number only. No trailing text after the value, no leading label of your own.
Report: 325
